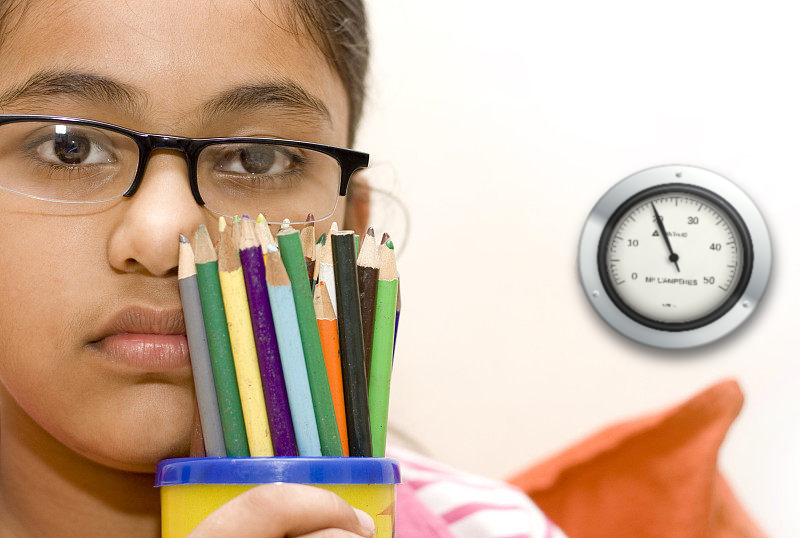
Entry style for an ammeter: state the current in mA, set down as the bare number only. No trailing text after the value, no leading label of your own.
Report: 20
